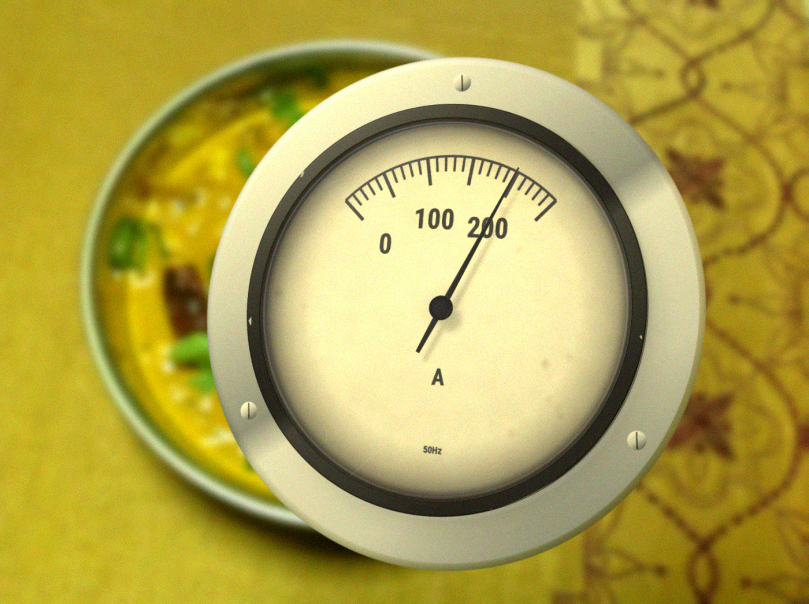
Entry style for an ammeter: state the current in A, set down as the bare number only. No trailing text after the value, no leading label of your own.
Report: 200
